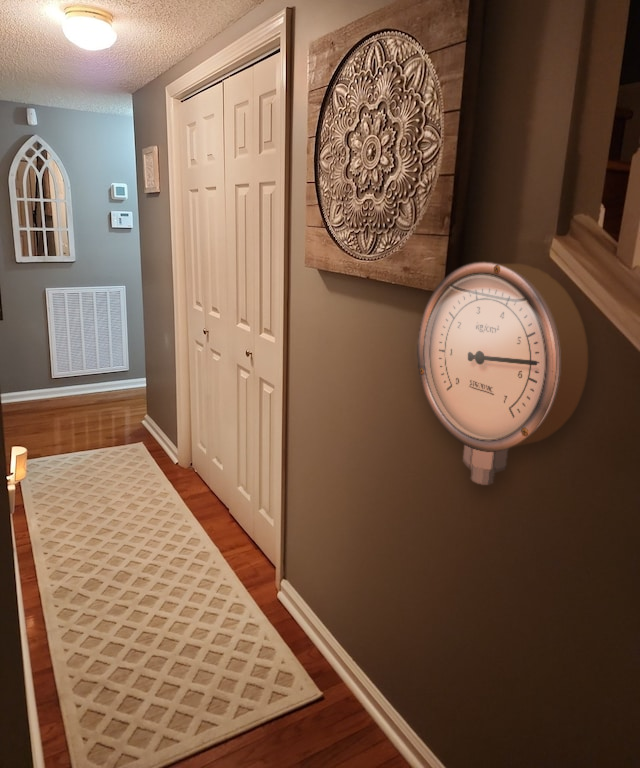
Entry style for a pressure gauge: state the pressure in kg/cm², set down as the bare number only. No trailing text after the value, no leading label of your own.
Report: 5.6
